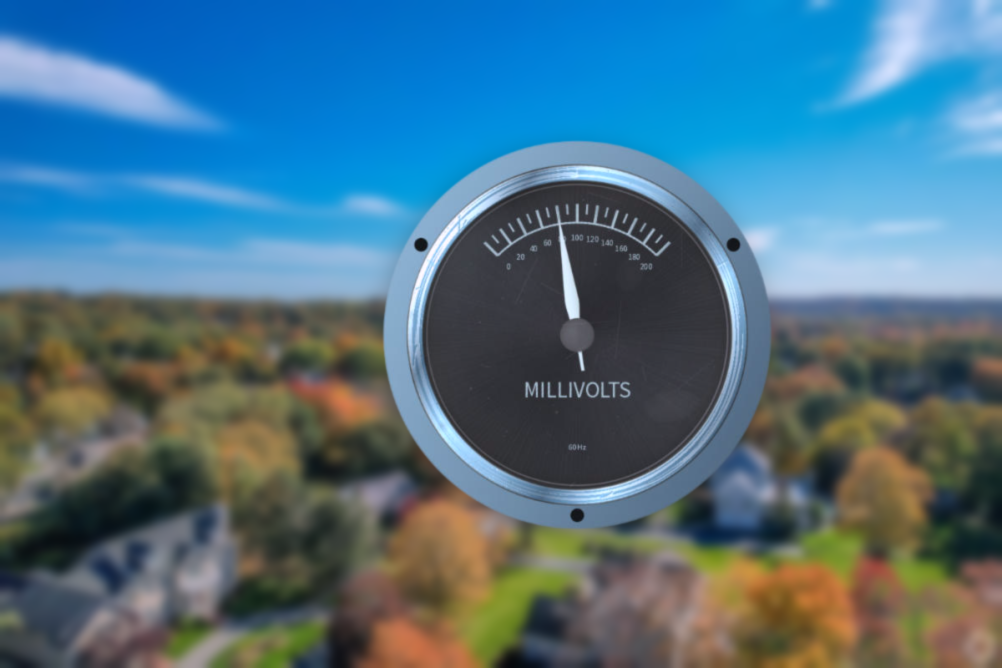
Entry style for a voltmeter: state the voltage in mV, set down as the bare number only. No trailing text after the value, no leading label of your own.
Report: 80
